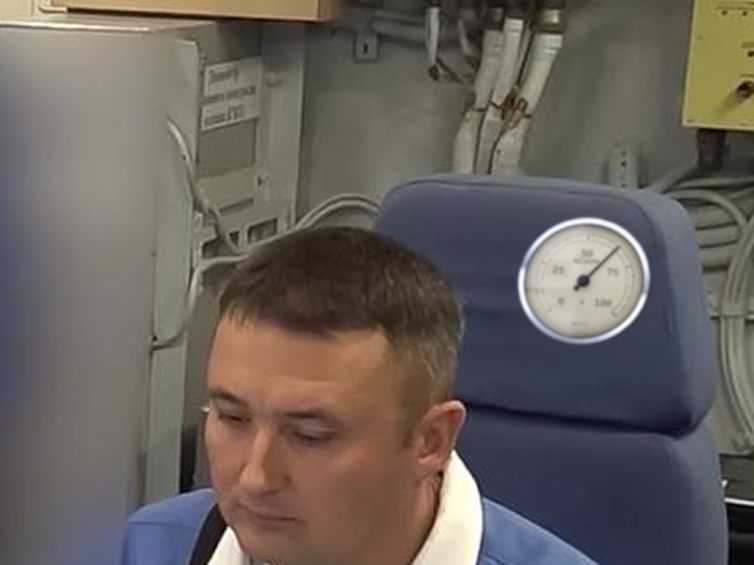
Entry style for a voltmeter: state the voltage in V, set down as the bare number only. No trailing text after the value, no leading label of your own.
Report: 65
